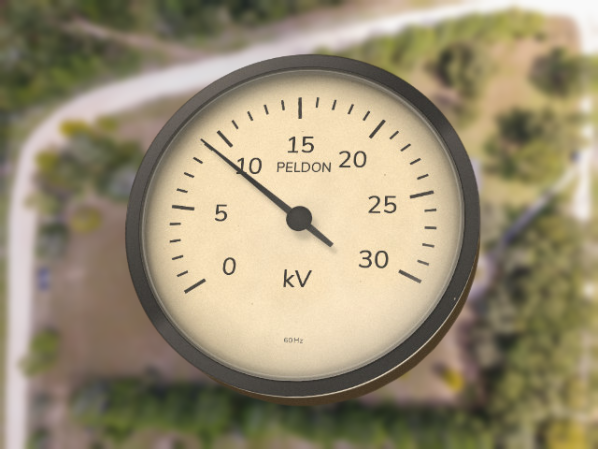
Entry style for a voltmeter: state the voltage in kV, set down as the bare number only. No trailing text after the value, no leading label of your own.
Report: 9
